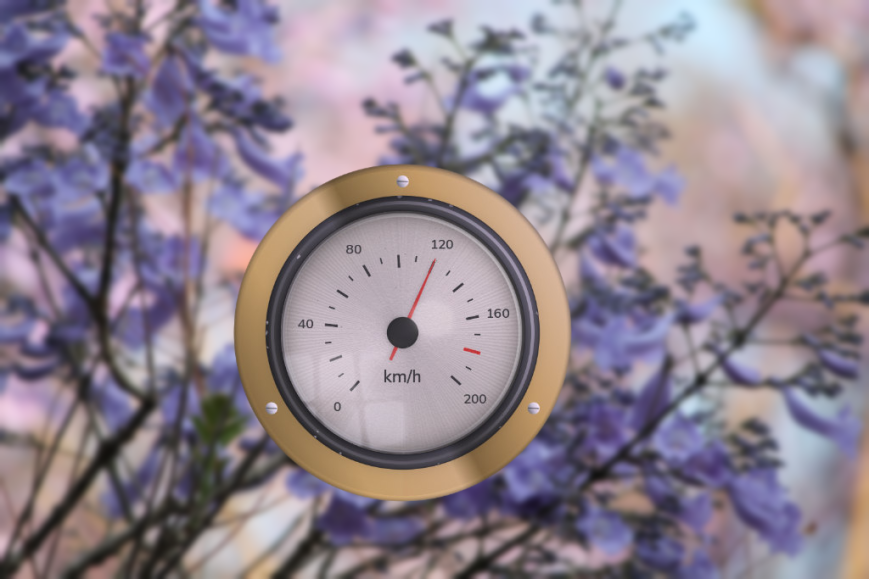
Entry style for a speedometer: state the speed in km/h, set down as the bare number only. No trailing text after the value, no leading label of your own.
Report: 120
